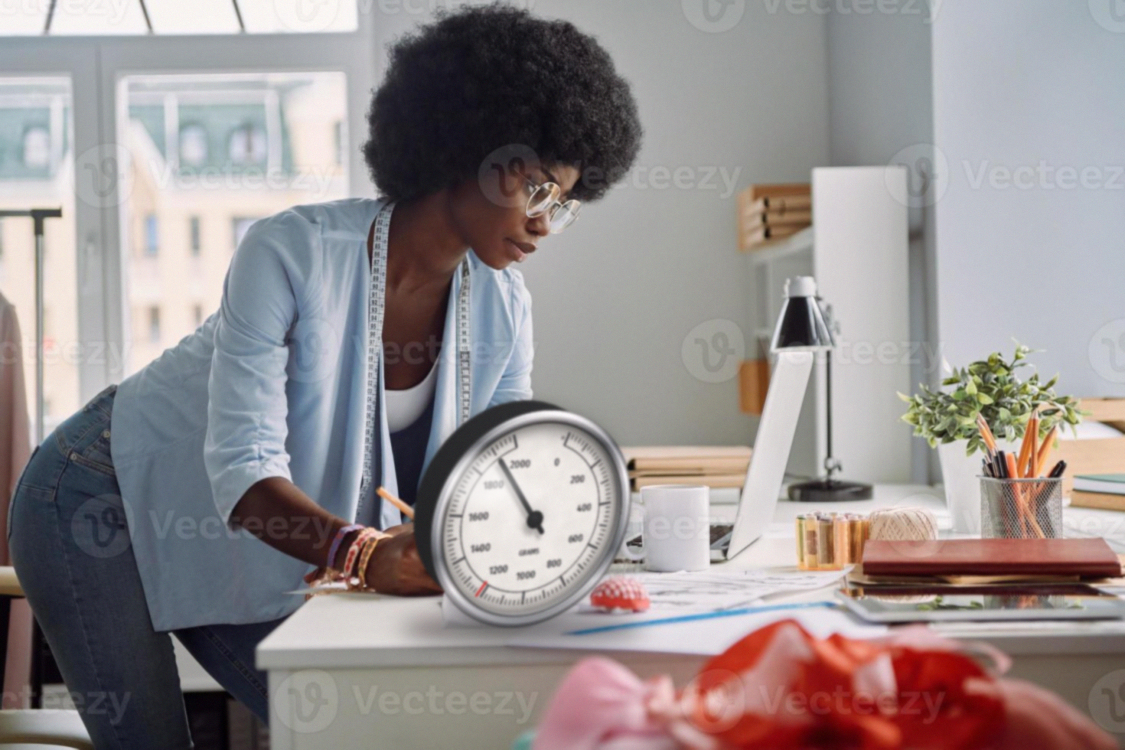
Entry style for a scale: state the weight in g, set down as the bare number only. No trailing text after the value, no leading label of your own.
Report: 1900
